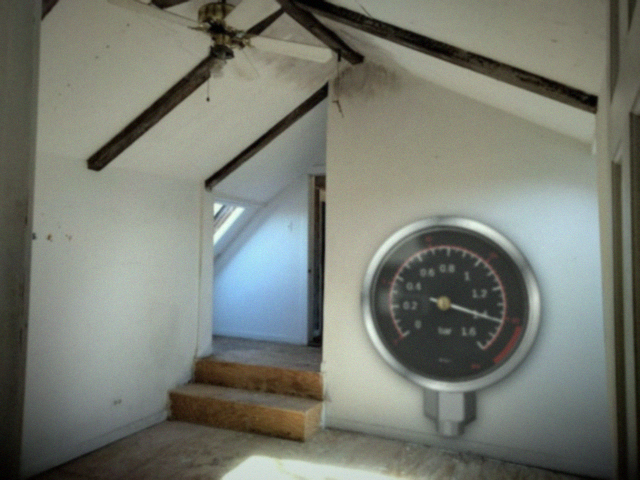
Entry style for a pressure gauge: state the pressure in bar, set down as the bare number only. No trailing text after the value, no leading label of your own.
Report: 1.4
